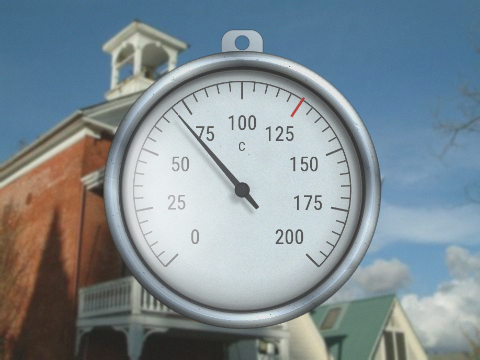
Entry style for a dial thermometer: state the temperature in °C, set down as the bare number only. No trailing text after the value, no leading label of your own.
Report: 70
